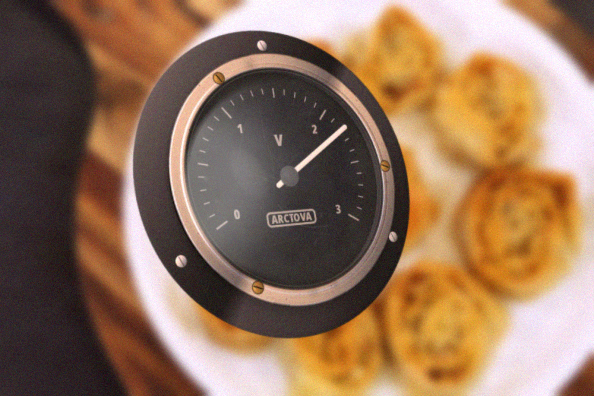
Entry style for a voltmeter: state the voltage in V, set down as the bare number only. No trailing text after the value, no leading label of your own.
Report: 2.2
